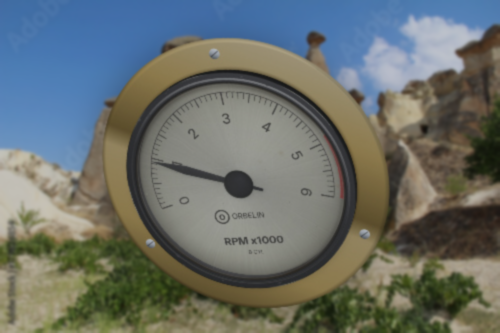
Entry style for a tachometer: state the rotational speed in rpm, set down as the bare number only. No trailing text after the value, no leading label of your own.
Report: 1000
